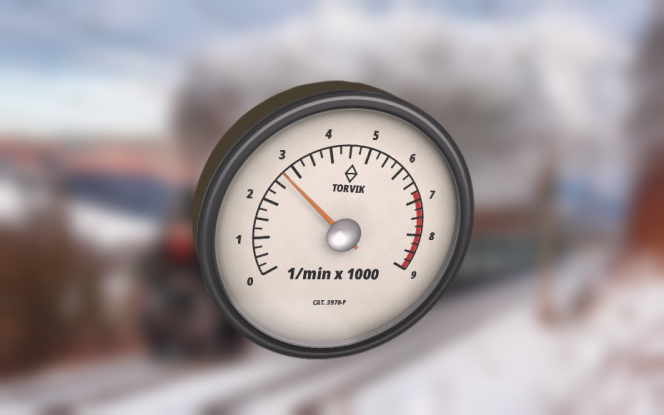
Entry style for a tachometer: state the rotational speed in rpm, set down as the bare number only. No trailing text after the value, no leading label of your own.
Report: 2750
